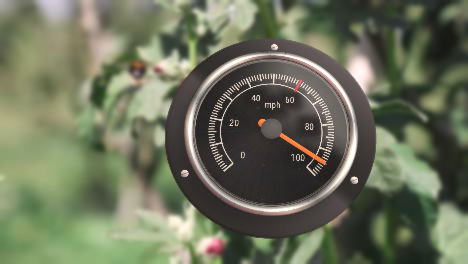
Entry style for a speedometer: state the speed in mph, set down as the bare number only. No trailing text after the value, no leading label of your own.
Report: 95
